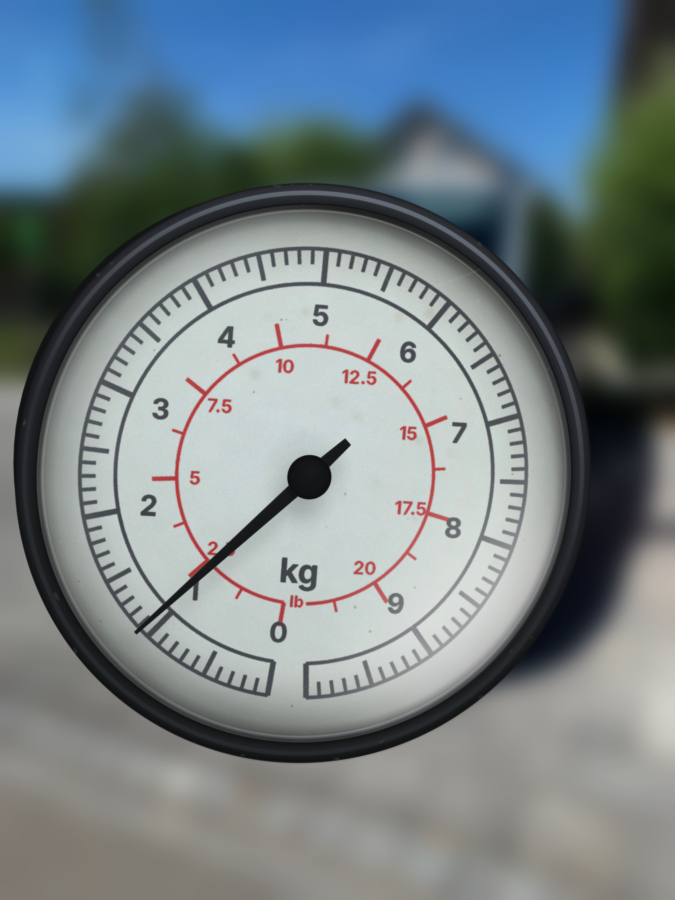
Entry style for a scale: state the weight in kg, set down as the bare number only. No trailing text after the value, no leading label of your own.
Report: 1.1
